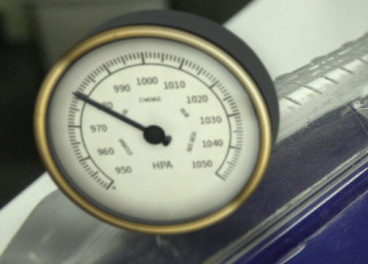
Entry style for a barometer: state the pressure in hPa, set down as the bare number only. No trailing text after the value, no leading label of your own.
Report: 980
